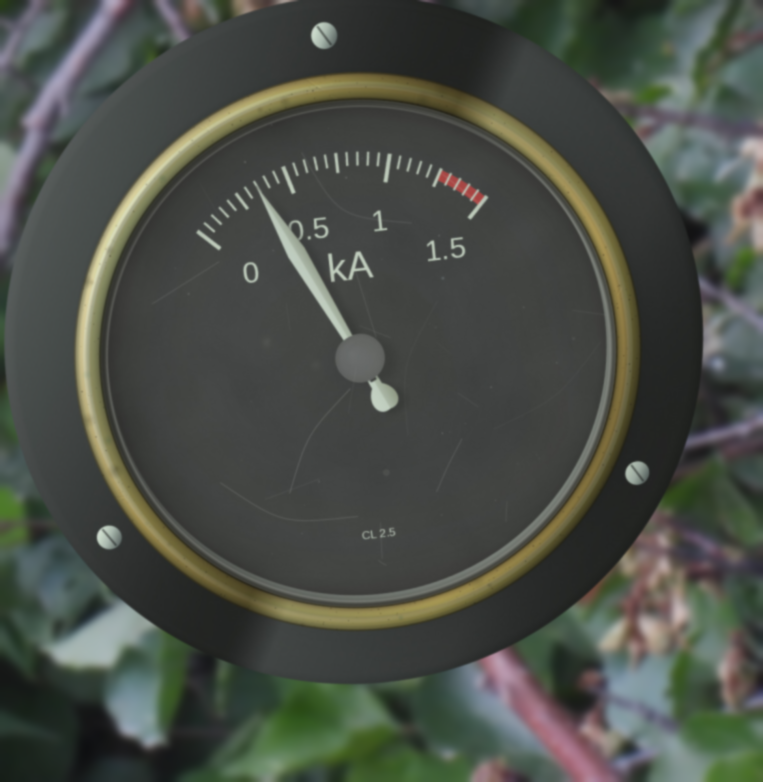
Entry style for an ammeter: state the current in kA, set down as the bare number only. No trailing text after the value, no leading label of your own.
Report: 0.35
